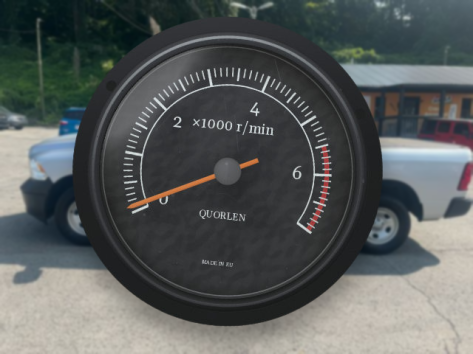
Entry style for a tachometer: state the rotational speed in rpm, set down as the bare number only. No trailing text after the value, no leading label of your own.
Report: 100
